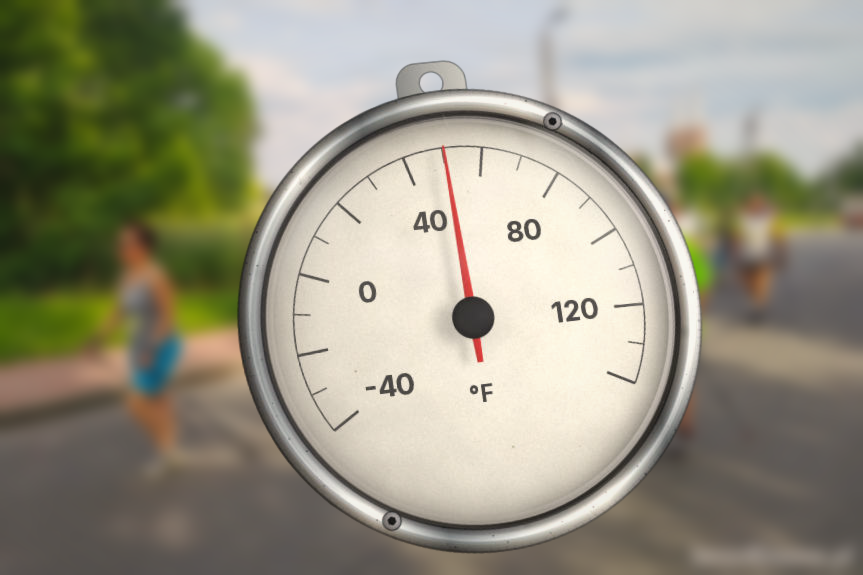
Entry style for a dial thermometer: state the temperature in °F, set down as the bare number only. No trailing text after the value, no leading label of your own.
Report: 50
